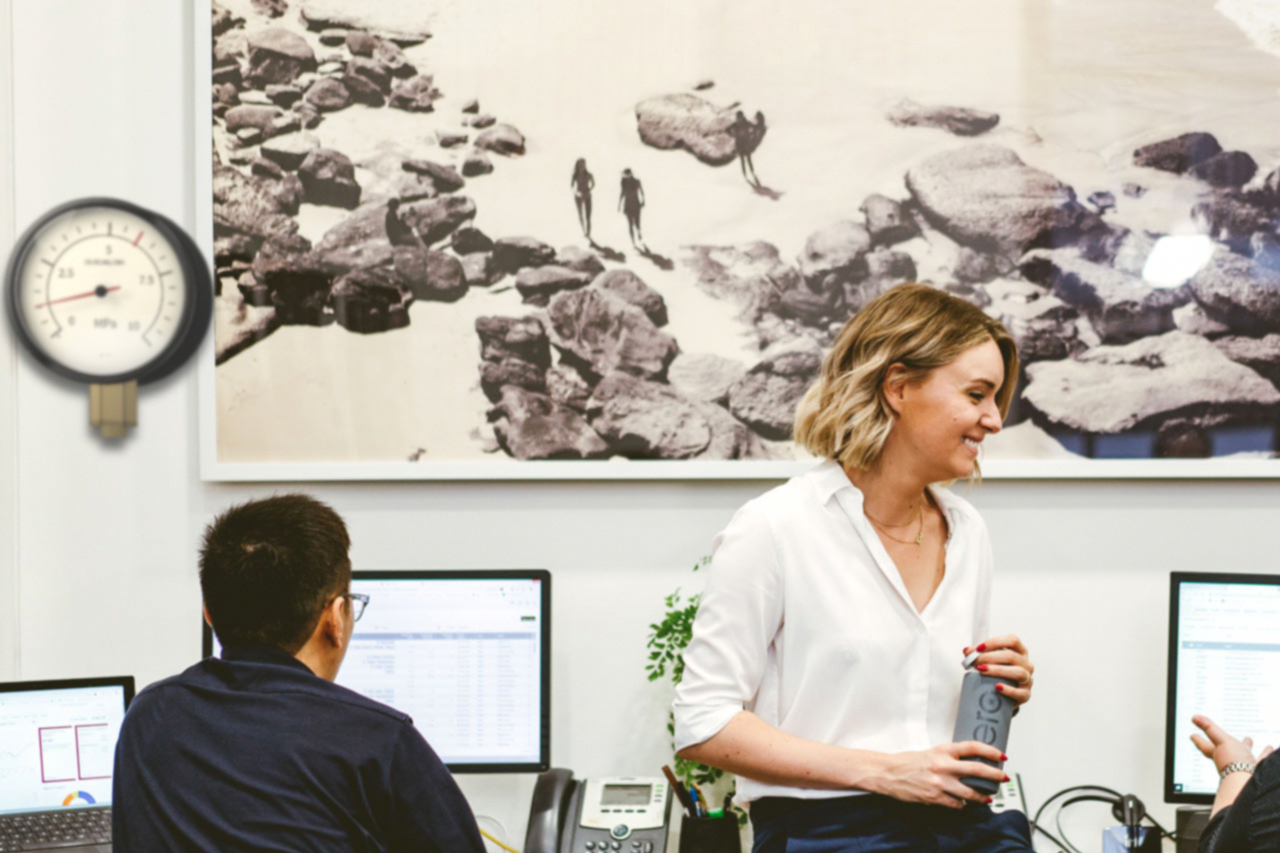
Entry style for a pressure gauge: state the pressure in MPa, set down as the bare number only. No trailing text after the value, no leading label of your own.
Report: 1
